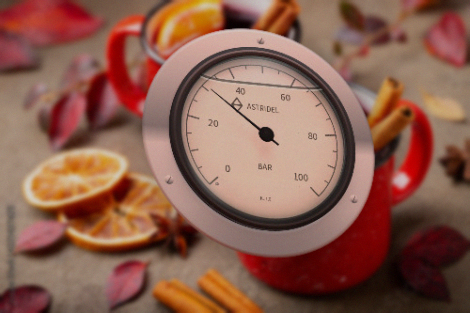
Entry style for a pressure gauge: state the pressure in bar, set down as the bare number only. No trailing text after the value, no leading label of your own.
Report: 30
